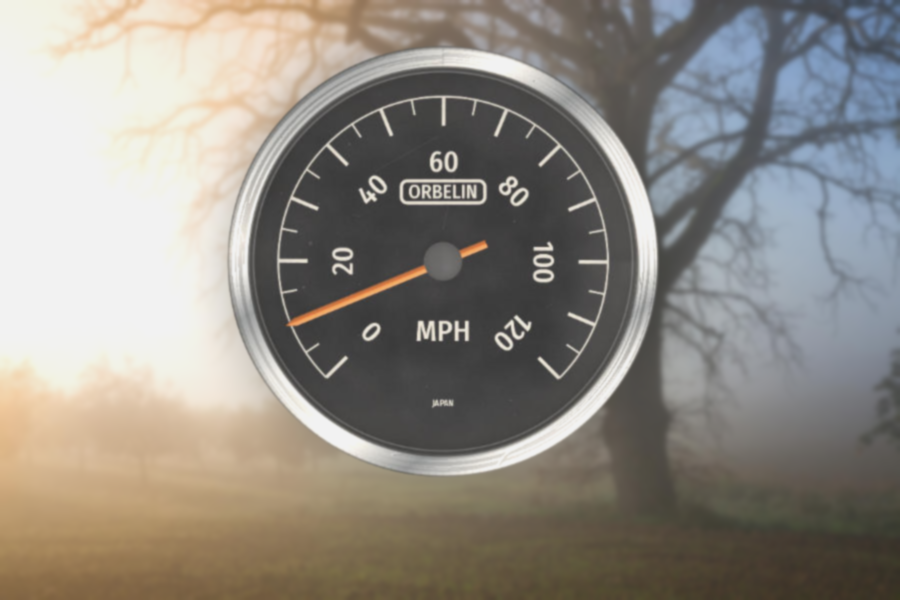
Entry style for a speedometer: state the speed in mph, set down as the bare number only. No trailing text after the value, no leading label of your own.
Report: 10
